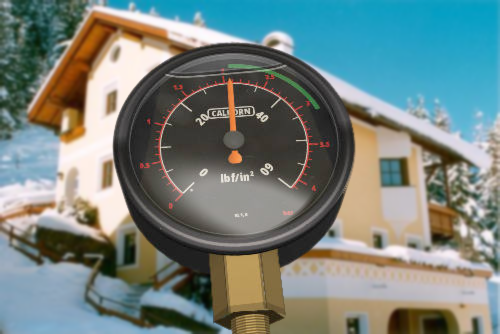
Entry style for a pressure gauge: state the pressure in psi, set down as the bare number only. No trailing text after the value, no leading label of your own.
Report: 30
